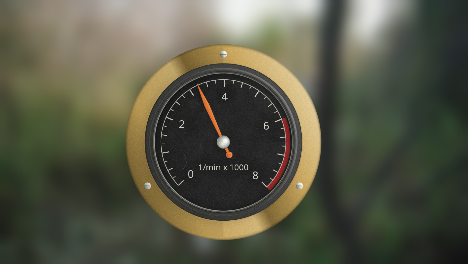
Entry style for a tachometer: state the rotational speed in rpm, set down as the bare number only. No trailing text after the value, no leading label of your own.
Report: 3250
